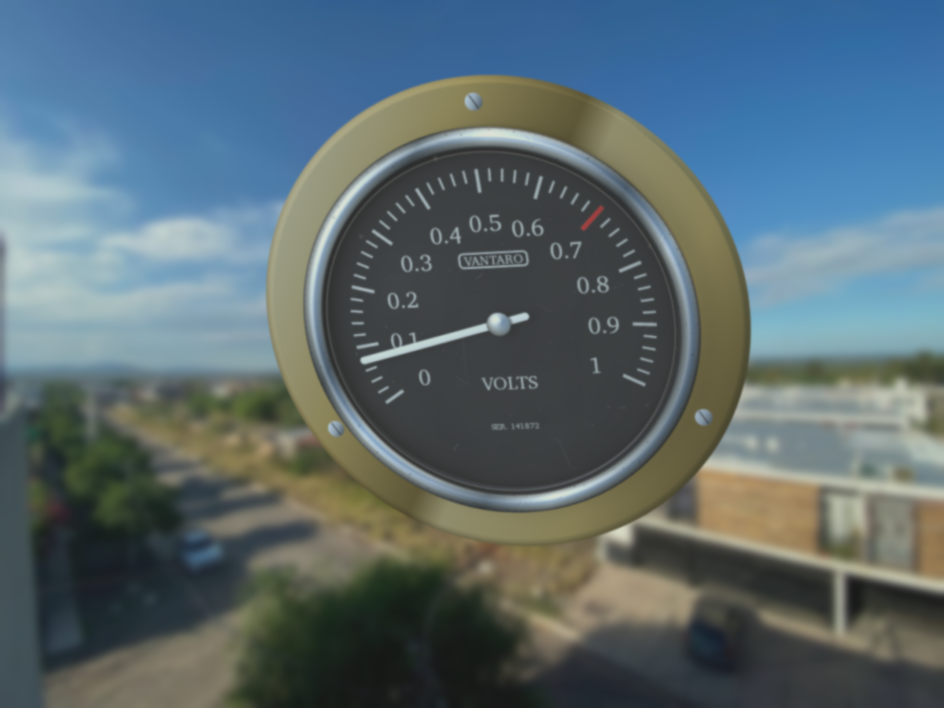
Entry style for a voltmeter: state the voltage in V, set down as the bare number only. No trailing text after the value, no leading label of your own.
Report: 0.08
